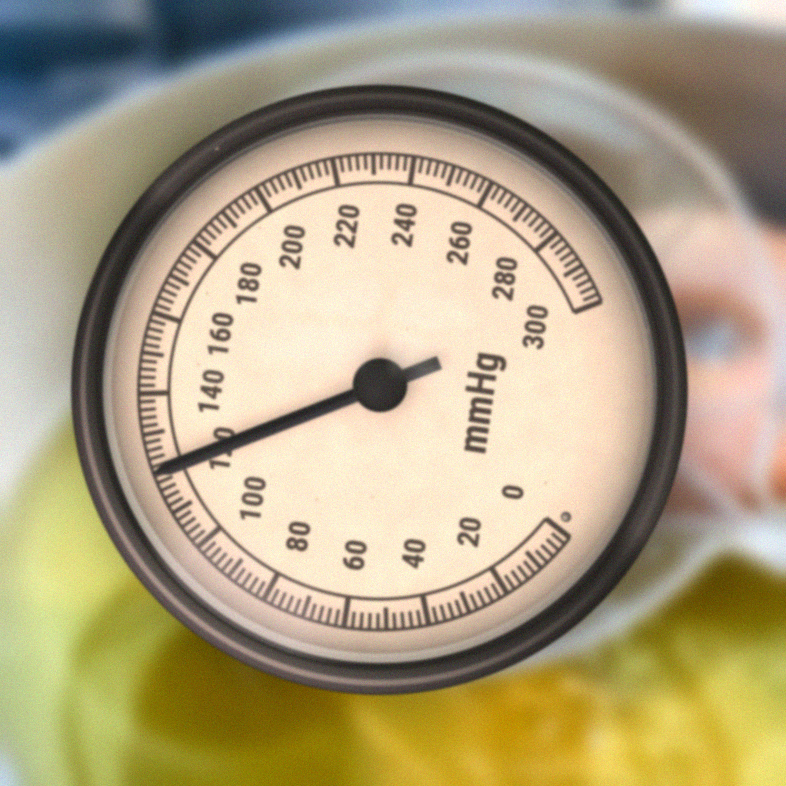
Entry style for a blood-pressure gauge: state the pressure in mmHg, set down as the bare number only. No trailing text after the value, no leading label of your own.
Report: 120
